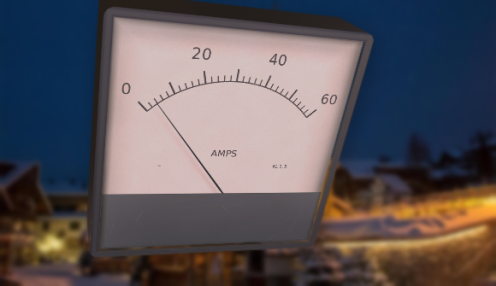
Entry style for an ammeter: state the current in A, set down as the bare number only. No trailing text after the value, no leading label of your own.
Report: 4
